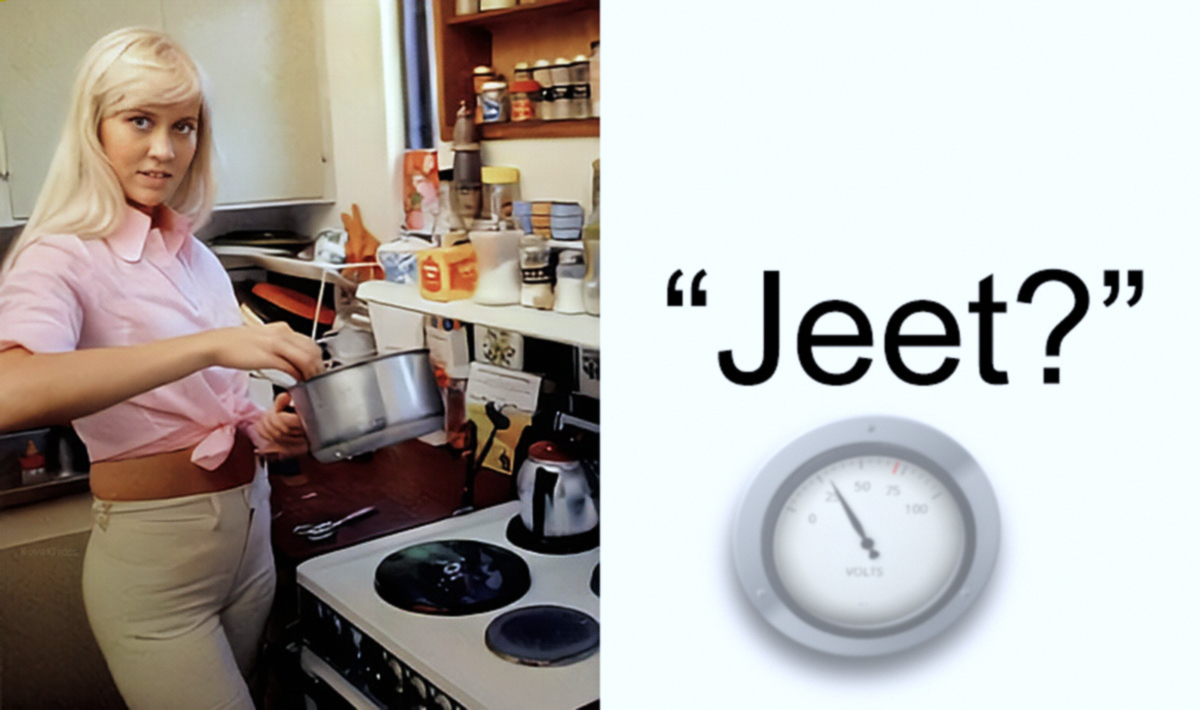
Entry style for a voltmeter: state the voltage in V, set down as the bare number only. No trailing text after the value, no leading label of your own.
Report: 30
